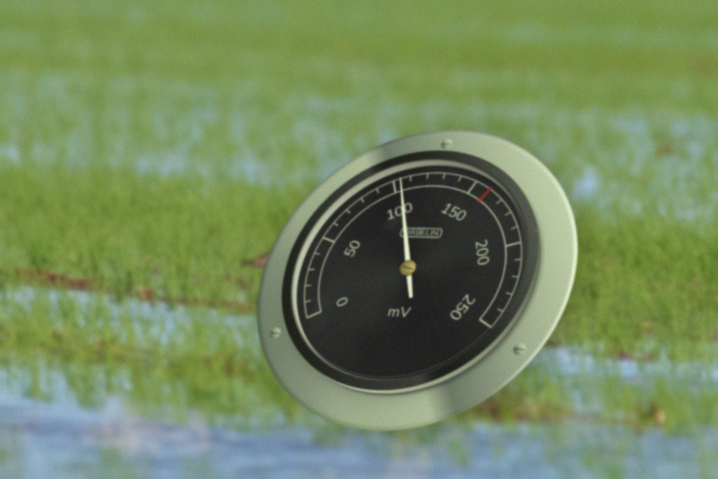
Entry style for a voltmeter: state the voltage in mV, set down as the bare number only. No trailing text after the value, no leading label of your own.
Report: 105
